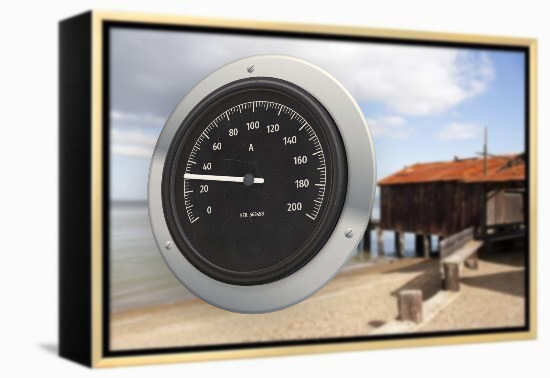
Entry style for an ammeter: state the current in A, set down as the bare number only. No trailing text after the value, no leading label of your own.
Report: 30
